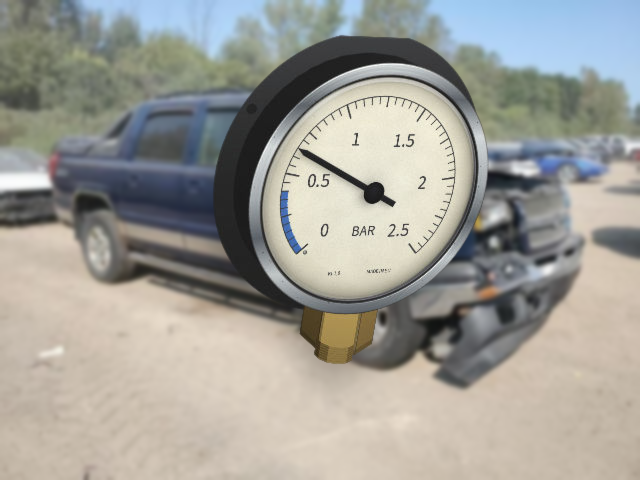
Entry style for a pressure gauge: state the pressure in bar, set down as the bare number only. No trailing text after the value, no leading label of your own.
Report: 0.65
